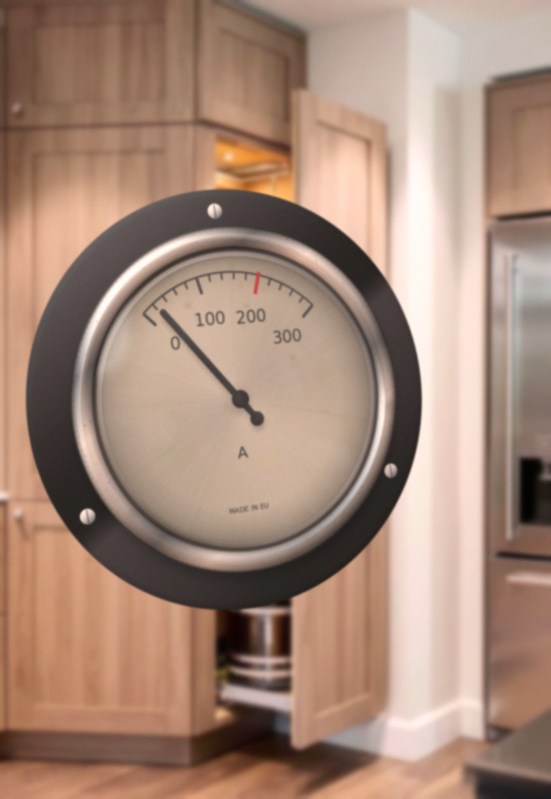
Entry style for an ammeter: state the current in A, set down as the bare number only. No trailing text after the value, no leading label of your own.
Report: 20
